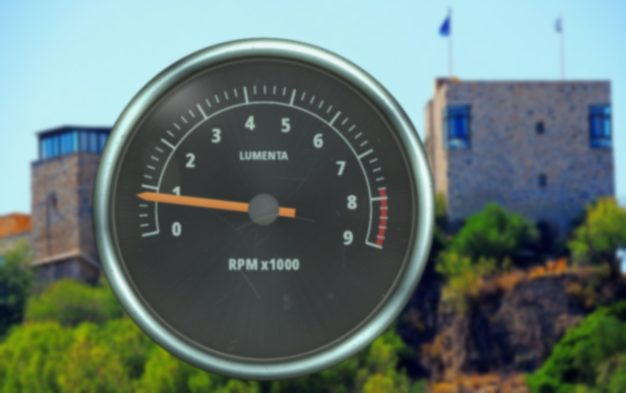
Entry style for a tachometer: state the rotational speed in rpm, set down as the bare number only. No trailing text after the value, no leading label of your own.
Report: 800
